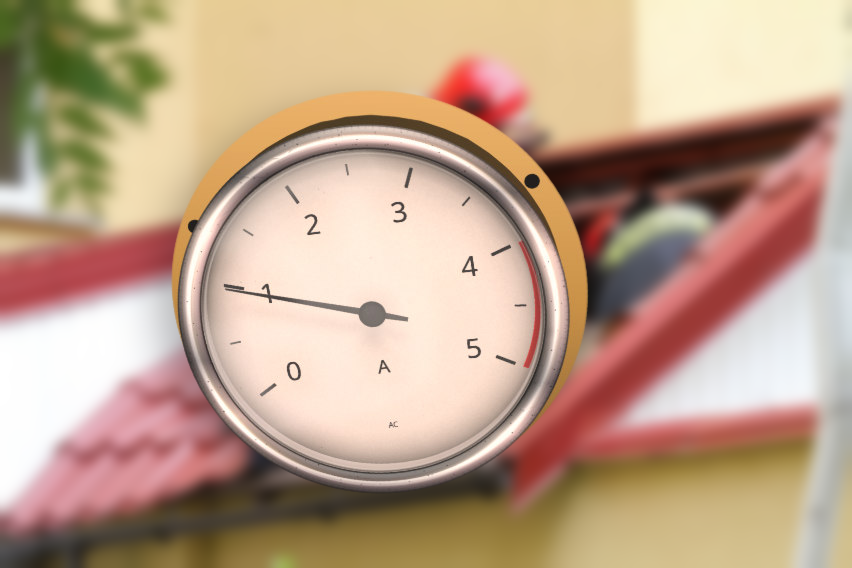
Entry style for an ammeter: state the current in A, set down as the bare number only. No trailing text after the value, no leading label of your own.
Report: 1
